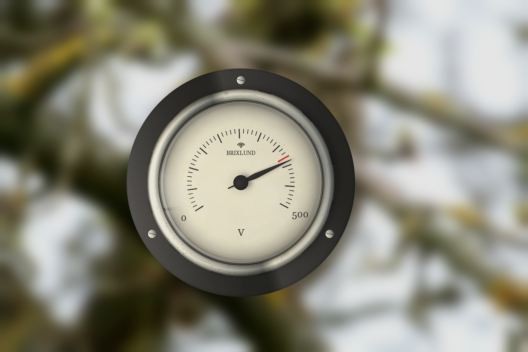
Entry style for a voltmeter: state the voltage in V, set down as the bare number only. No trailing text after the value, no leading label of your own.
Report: 390
